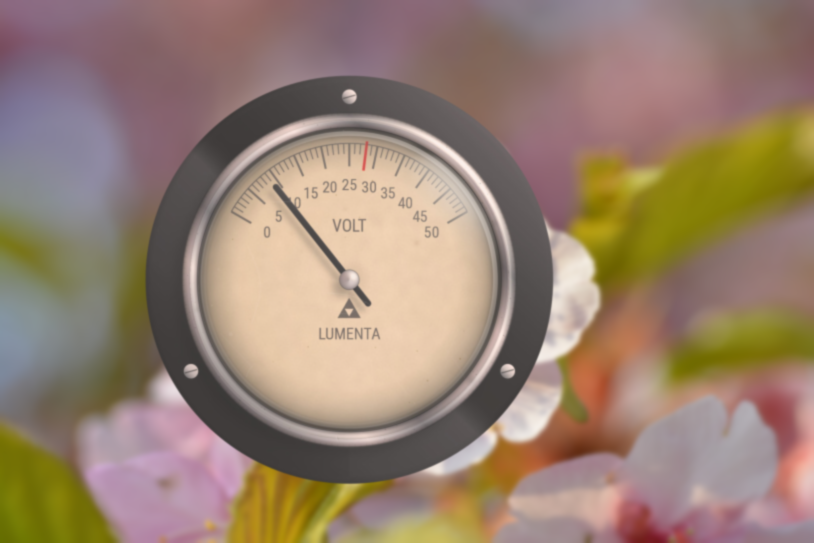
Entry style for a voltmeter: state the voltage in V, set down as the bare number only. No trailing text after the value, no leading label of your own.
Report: 9
